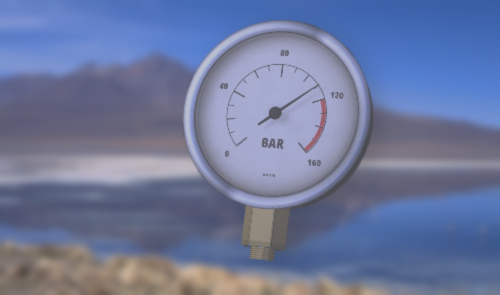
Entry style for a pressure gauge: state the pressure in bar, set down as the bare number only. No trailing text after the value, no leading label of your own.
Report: 110
